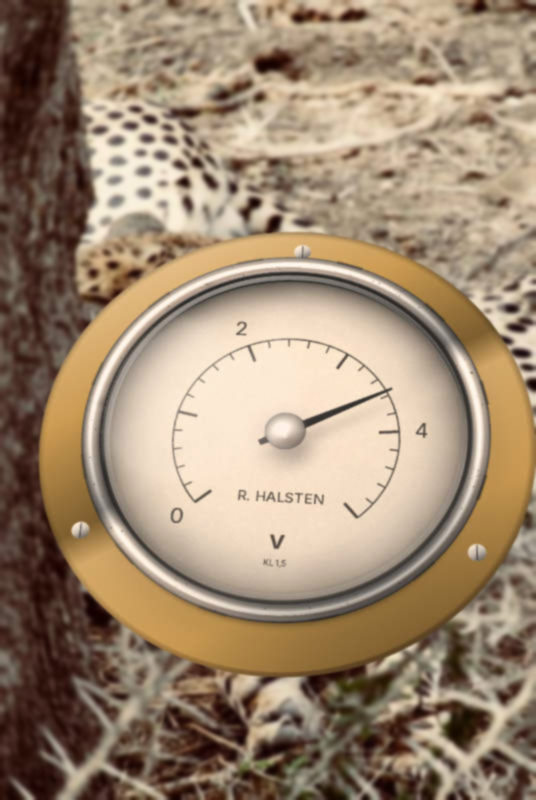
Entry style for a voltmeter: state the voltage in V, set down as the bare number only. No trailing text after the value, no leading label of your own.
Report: 3.6
